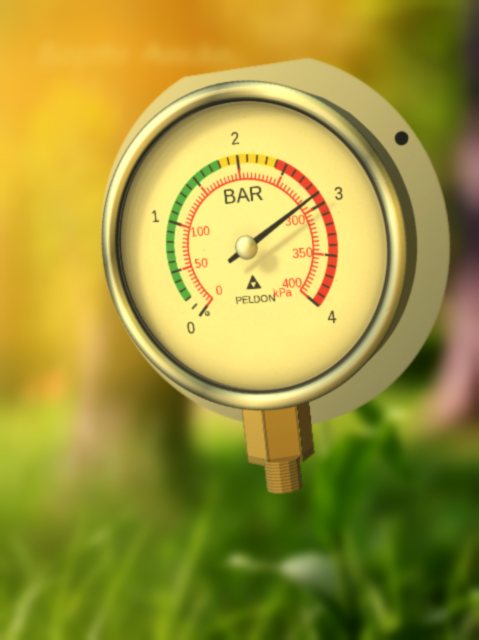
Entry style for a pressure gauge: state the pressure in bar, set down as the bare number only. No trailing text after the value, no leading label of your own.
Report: 2.9
